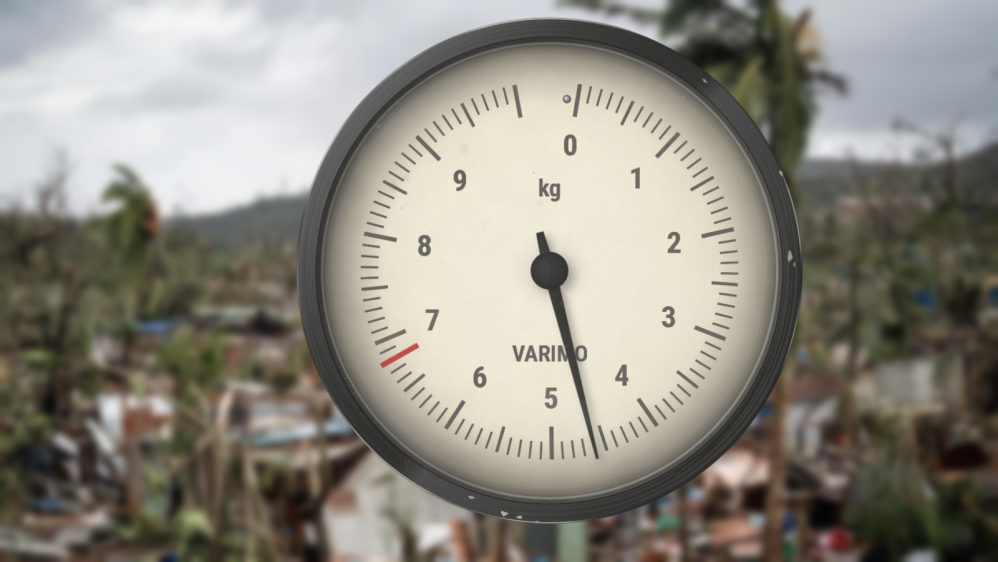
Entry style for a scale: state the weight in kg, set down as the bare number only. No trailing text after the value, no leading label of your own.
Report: 4.6
